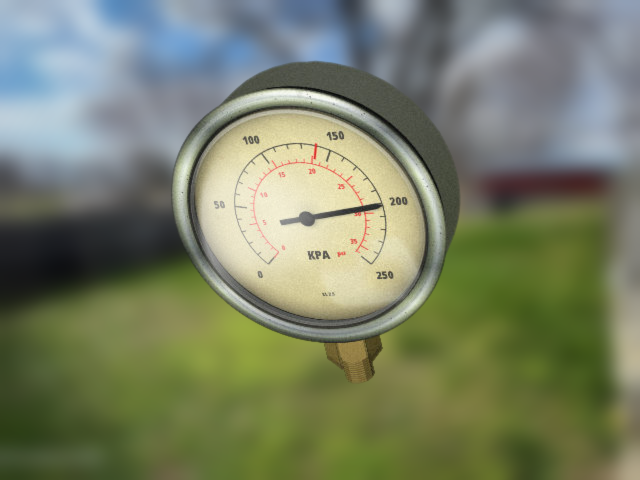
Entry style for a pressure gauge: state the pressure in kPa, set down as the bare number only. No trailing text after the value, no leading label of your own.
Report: 200
